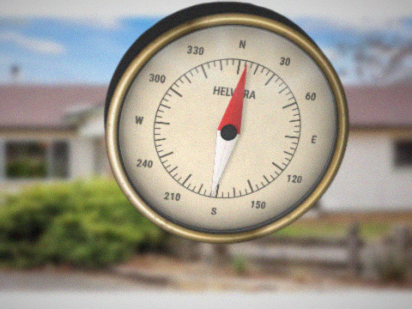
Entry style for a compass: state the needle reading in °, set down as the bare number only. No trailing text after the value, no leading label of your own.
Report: 5
